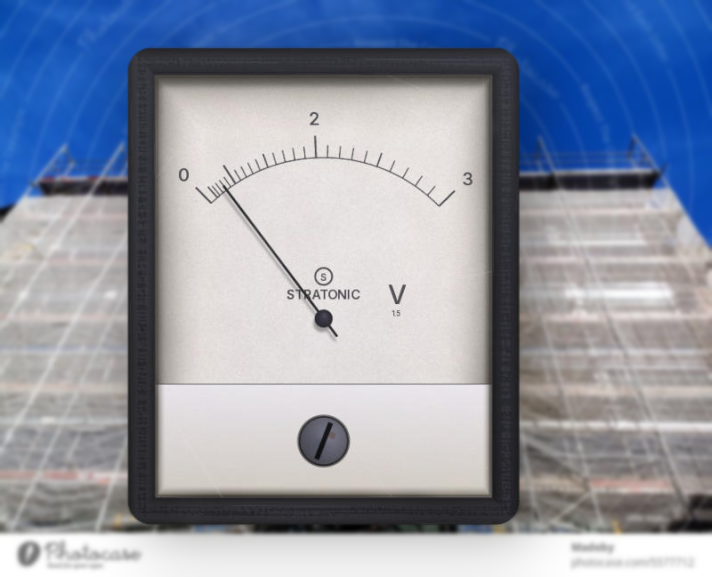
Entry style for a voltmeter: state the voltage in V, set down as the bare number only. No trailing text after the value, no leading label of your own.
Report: 0.8
